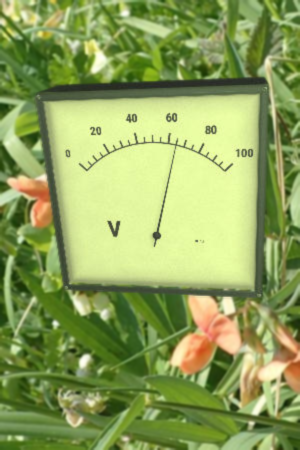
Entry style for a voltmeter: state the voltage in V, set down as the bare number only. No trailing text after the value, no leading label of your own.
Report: 65
